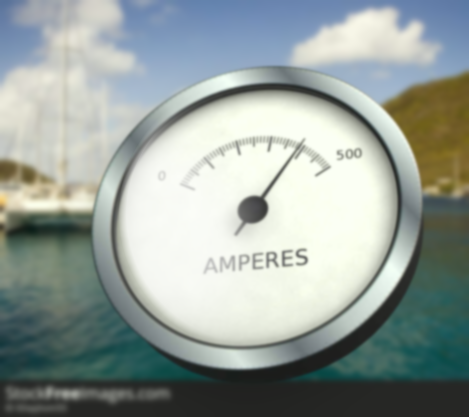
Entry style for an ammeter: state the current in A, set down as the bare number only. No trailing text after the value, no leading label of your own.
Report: 400
